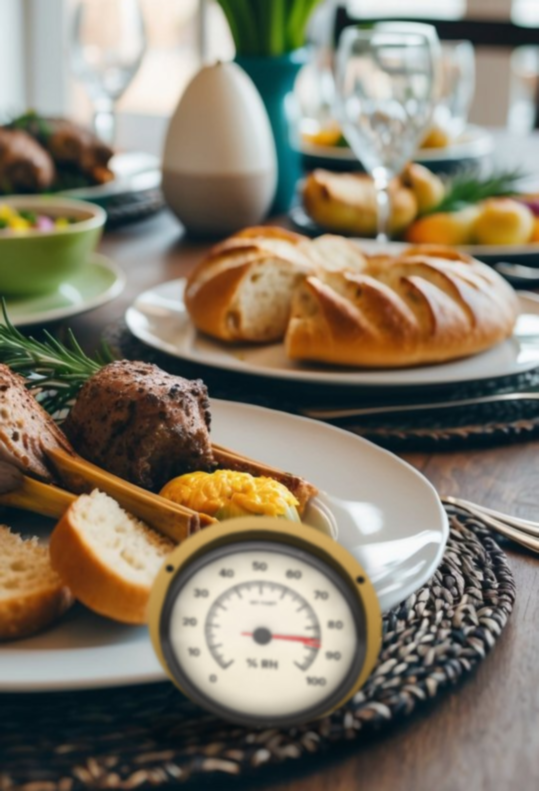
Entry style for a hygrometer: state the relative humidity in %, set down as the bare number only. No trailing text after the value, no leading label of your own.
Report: 85
